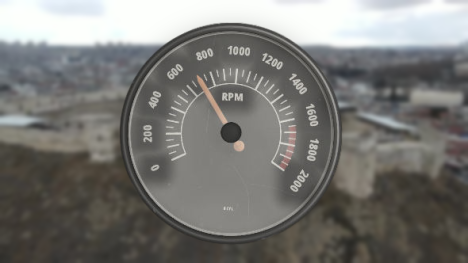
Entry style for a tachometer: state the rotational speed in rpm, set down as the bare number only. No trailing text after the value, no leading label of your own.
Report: 700
